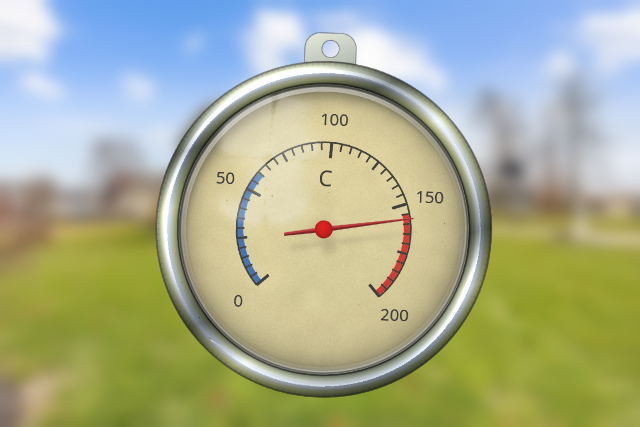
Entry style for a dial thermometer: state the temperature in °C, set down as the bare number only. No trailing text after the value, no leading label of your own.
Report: 157.5
